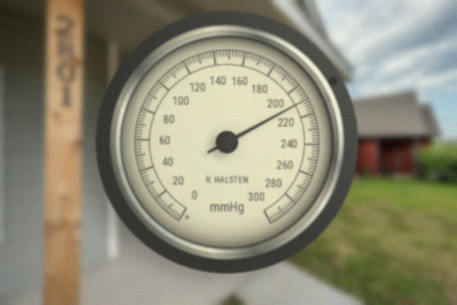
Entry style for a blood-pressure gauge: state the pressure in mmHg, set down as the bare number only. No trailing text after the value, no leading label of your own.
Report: 210
